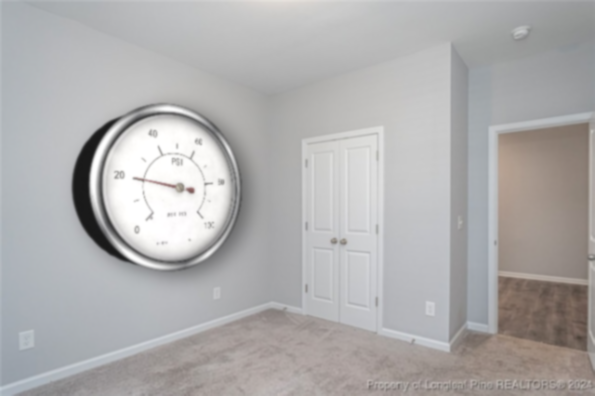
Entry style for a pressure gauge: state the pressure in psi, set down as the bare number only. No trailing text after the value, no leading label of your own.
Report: 20
